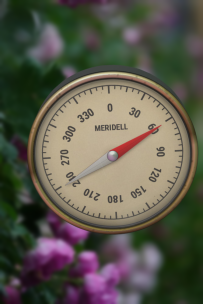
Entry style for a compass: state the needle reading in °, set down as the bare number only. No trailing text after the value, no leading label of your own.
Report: 60
